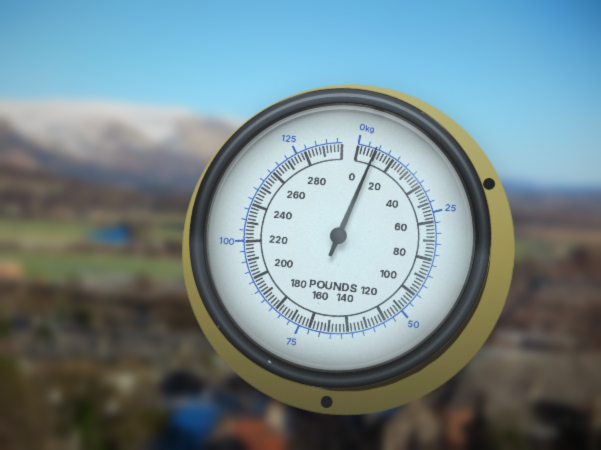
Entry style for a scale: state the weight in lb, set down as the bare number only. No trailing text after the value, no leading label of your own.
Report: 10
